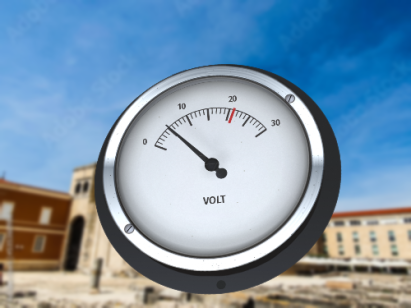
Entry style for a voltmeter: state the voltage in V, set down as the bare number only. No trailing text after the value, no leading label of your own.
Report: 5
